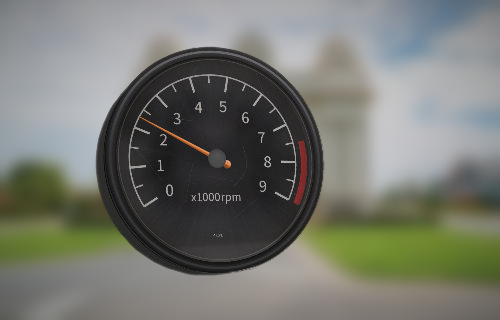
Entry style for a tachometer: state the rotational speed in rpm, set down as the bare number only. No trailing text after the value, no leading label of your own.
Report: 2250
